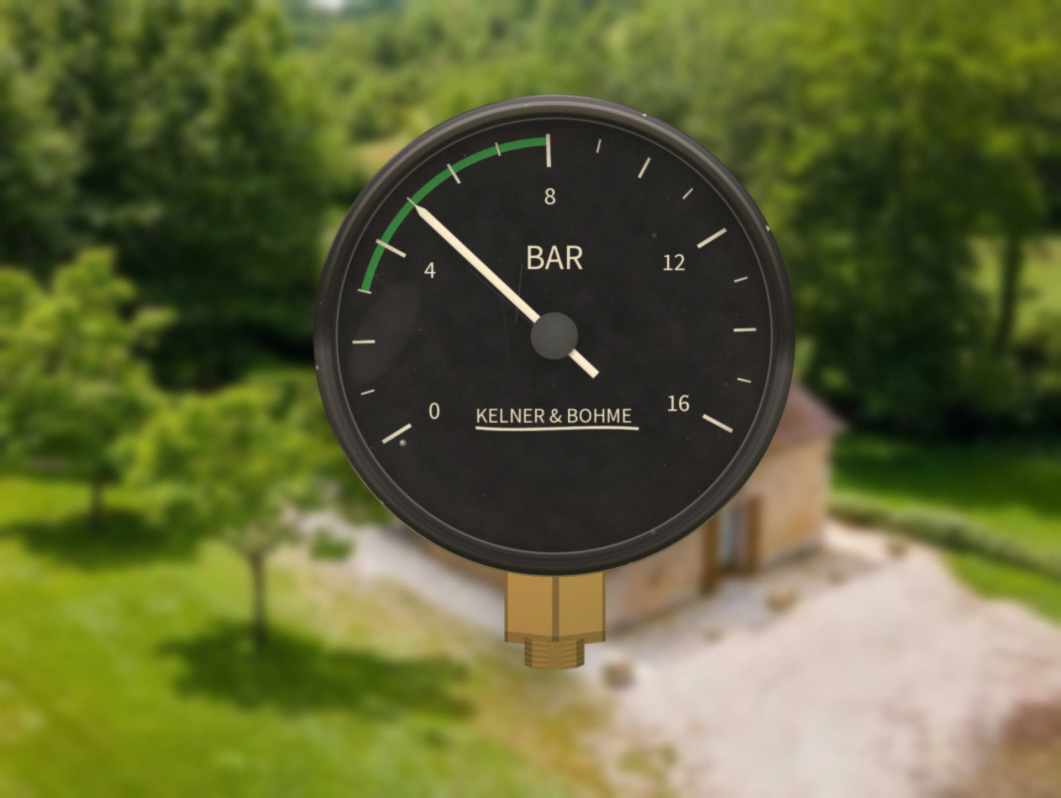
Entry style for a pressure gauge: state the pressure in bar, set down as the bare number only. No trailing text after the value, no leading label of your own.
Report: 5
